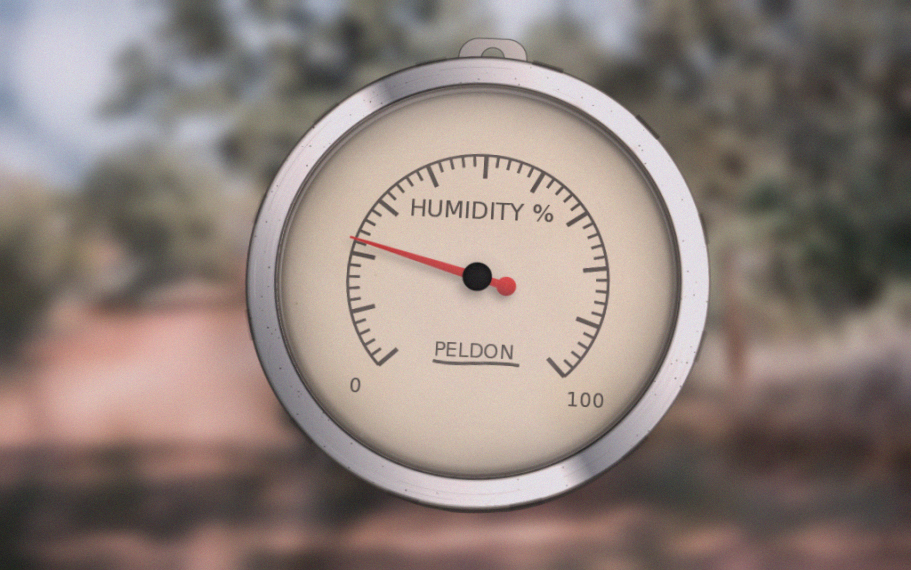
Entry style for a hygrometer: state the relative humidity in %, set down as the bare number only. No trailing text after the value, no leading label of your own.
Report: 22
